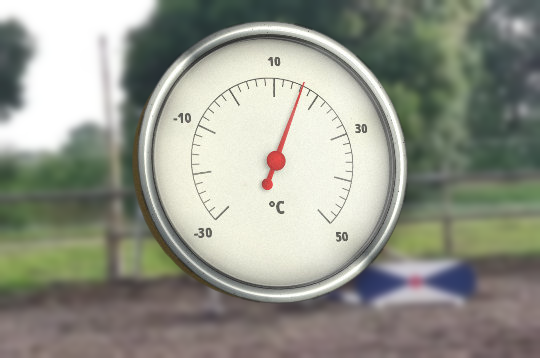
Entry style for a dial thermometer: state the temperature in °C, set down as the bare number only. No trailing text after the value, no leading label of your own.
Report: 16
